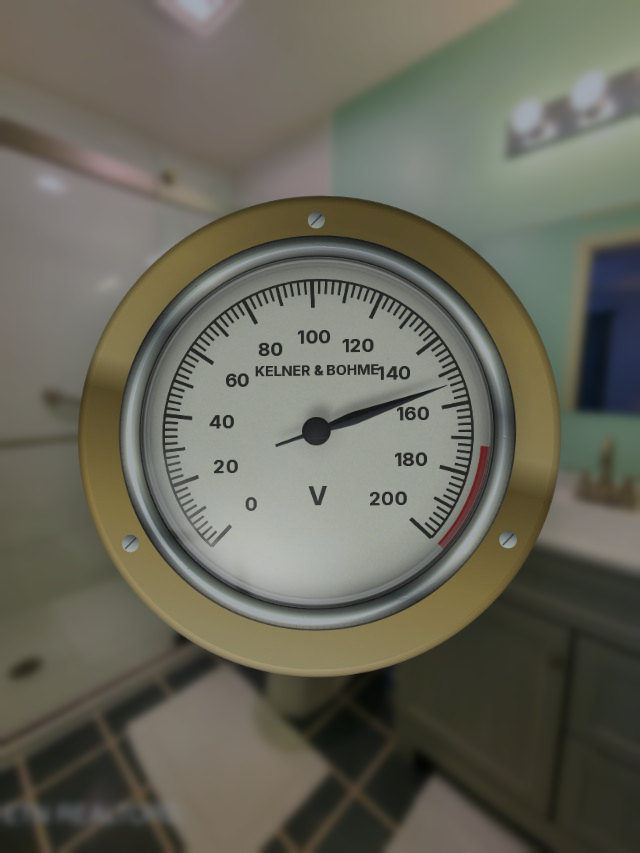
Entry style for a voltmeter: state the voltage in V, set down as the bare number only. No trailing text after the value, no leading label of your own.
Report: 154
